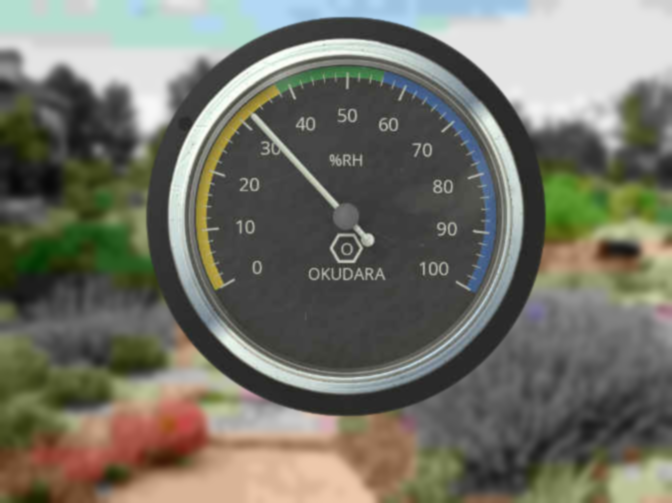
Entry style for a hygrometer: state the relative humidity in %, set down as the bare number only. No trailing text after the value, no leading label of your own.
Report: 32
